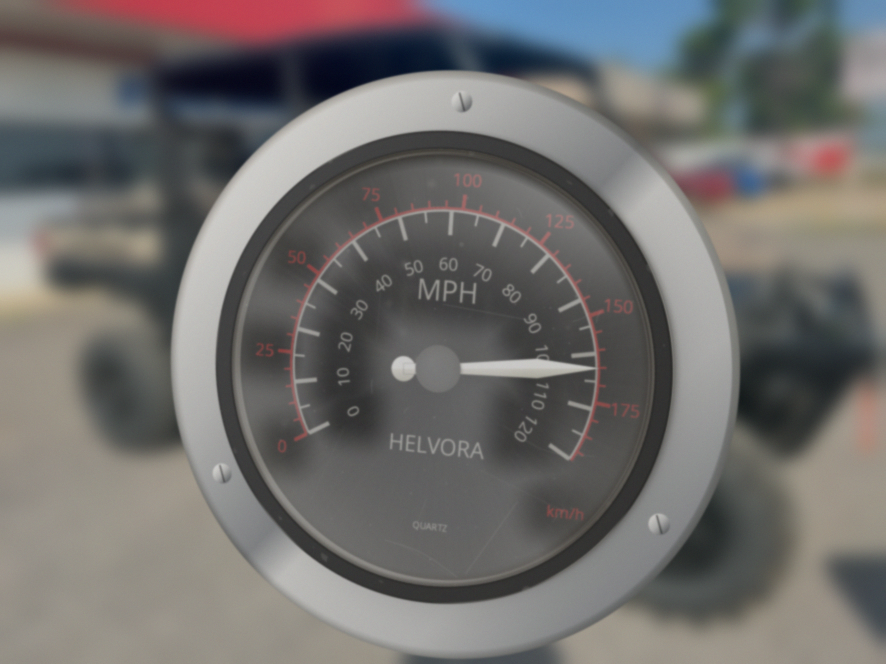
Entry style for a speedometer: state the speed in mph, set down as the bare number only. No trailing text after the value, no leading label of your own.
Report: 102.5
